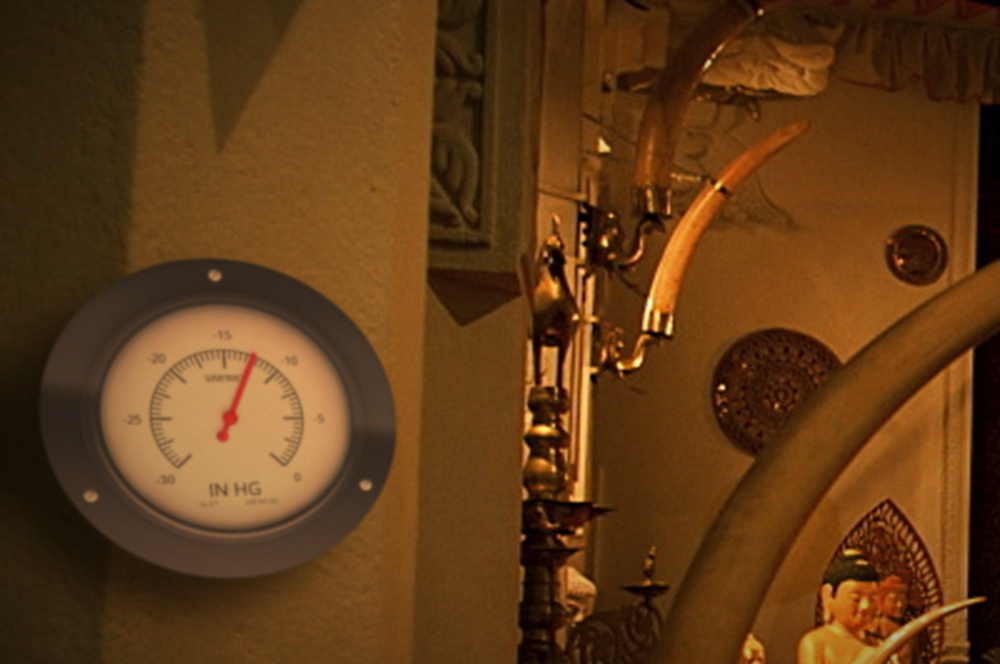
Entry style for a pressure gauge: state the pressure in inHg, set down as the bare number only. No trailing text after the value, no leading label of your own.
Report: -12.5
